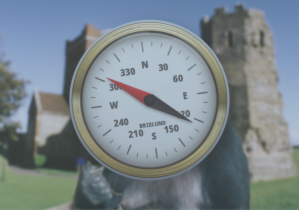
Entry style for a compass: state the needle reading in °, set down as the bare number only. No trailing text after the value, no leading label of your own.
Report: 305
